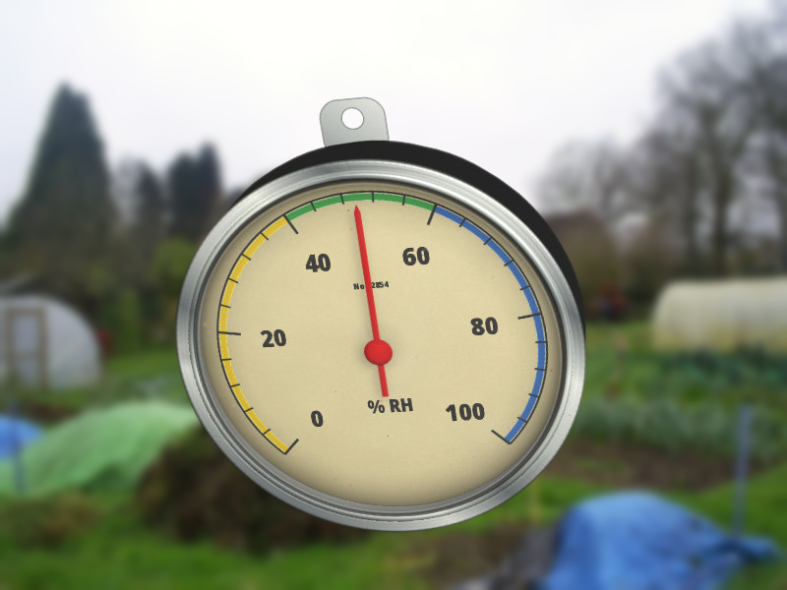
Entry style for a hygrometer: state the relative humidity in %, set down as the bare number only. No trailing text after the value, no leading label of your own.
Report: 50
